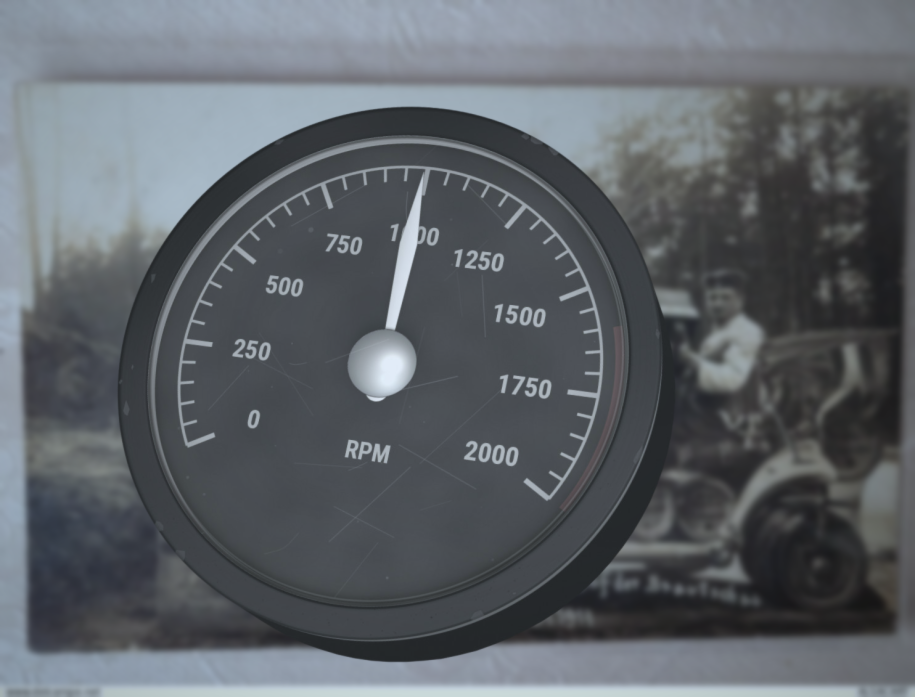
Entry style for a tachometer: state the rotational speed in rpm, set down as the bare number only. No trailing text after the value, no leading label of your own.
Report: 1000
